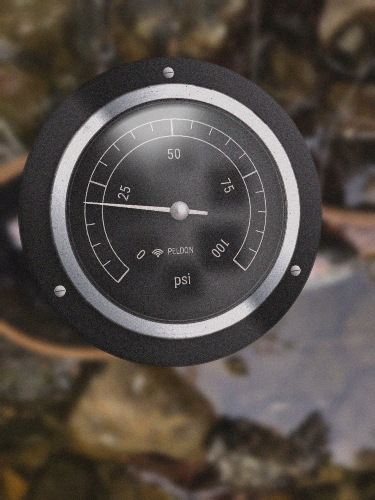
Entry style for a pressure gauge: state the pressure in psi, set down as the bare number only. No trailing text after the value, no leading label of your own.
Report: 20
